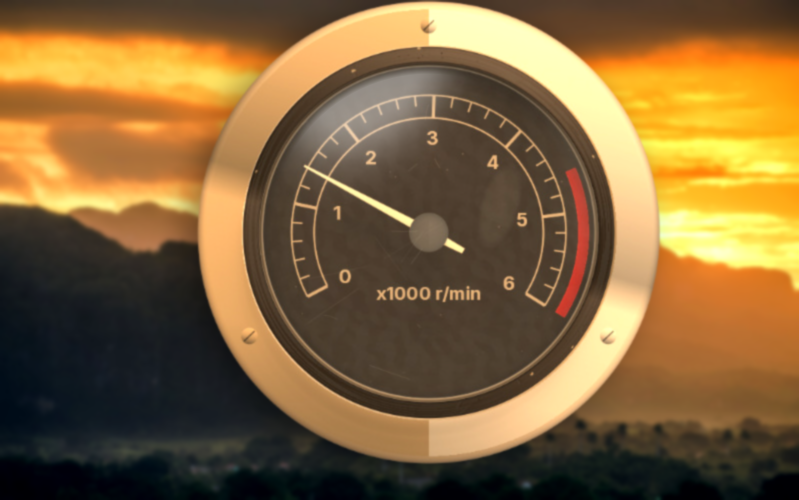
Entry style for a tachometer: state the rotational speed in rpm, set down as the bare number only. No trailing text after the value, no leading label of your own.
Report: 1400
